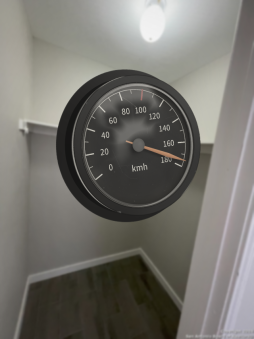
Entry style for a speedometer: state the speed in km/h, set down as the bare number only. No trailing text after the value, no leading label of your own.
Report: 175
